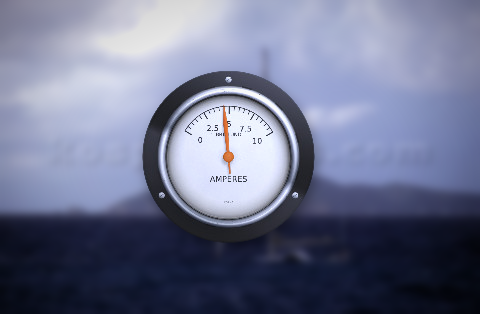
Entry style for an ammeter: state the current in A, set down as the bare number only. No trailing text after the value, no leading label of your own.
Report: 4.5
